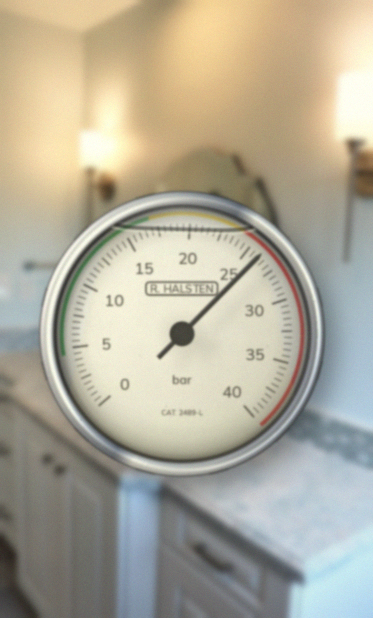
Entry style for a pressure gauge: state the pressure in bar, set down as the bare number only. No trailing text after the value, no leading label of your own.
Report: 26
